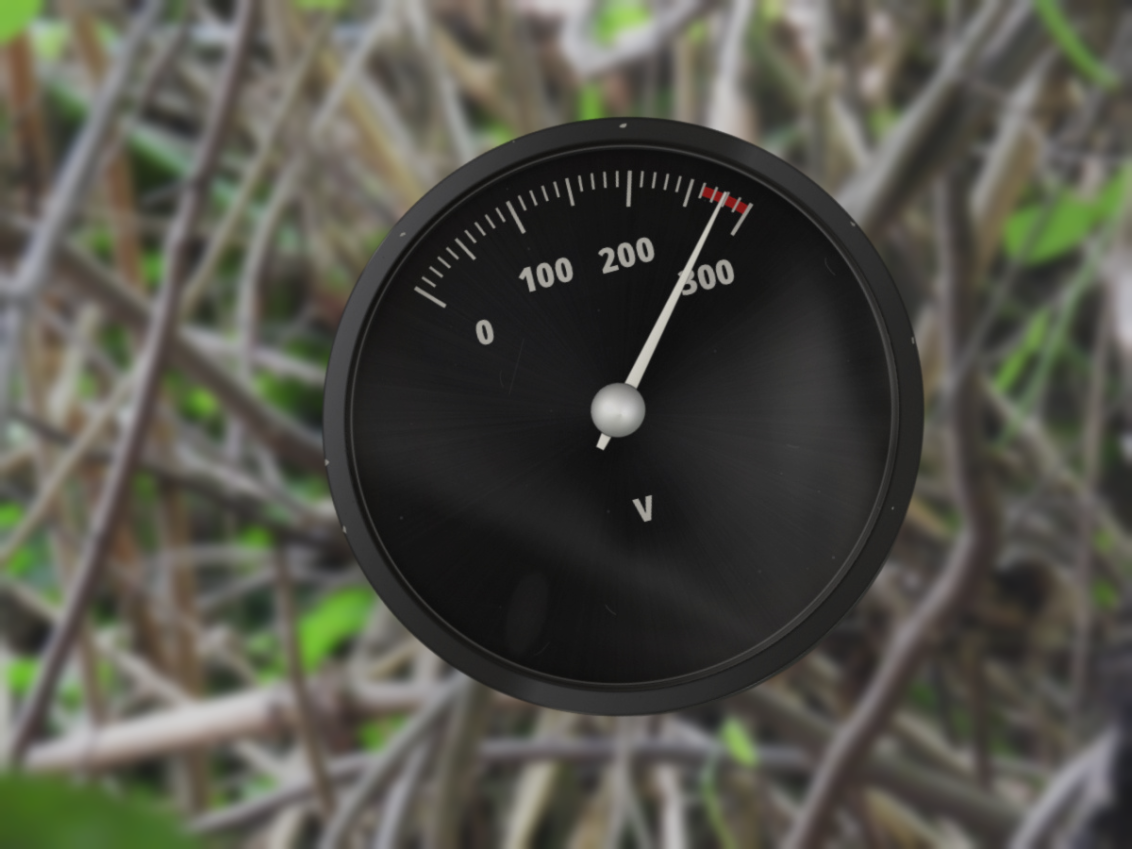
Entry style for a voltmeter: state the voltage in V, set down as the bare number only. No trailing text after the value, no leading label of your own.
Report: 280
